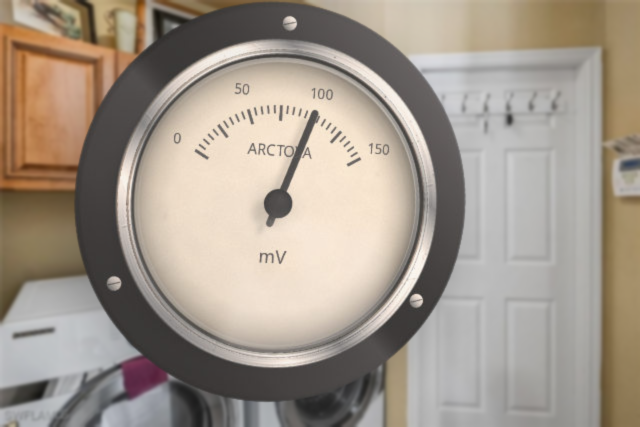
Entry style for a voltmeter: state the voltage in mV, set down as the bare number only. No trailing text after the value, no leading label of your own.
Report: 100
